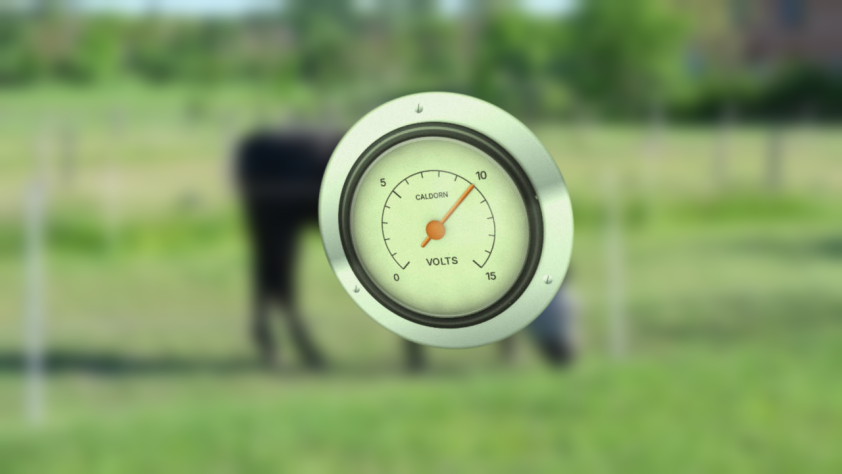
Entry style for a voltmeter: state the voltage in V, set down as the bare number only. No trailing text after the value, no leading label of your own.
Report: 10
